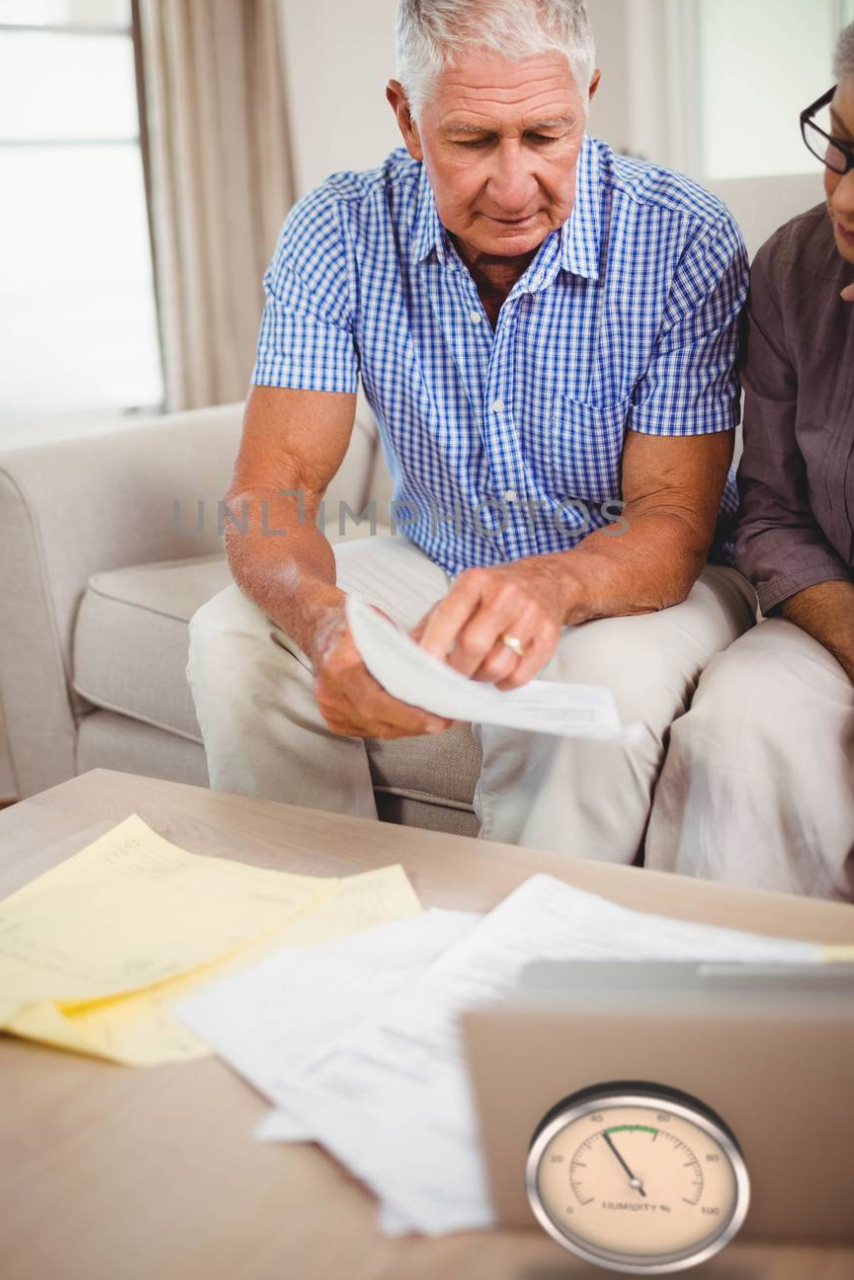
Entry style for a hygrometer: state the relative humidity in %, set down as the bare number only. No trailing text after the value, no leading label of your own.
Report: 40
